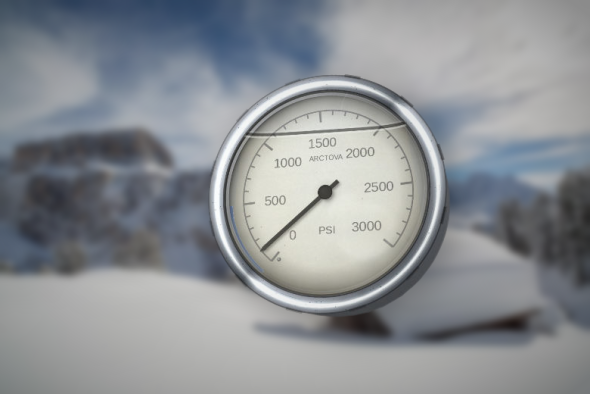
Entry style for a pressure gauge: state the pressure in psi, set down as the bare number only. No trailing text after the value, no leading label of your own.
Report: 100
